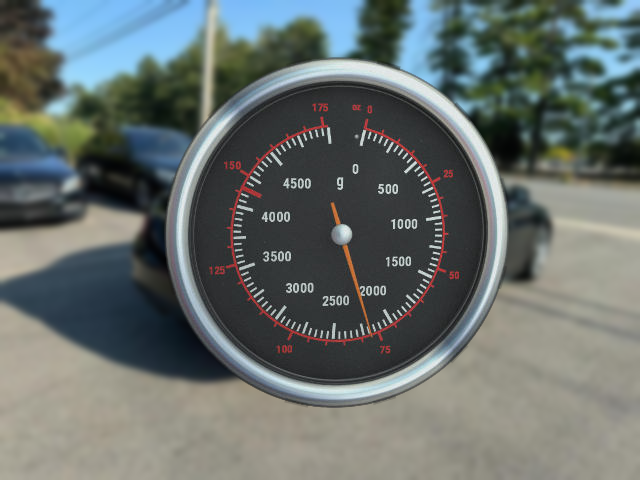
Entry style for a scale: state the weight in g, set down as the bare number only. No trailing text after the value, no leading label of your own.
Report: 2200
